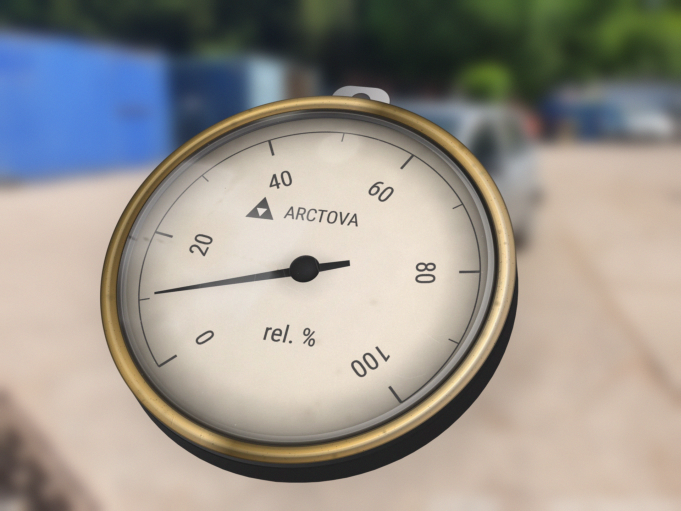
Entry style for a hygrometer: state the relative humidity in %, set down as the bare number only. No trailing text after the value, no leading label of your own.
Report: 10
